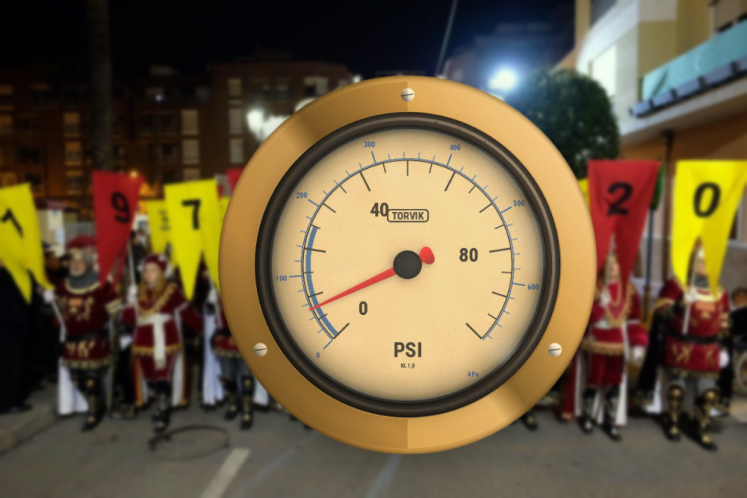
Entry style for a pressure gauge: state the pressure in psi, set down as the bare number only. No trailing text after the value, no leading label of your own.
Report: 7.5
